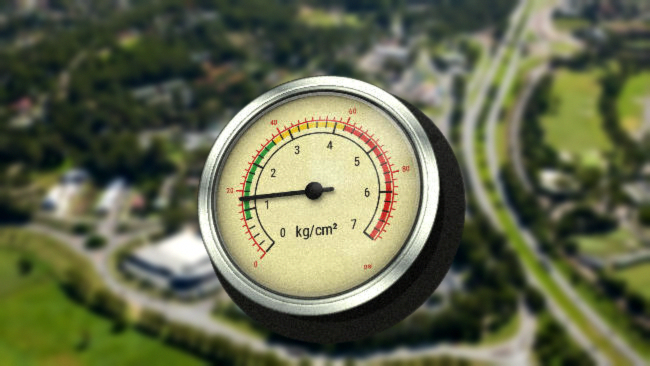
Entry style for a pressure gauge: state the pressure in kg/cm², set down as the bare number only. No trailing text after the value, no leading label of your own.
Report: 1.2
